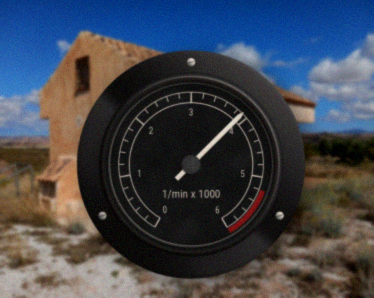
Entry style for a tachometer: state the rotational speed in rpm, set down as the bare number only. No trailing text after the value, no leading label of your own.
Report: 3900
